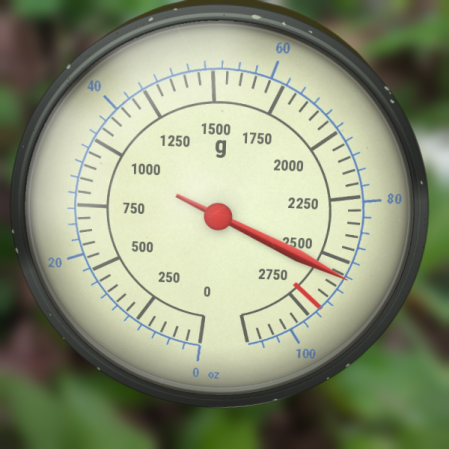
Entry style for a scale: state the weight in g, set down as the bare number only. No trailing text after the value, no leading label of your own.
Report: 2550
